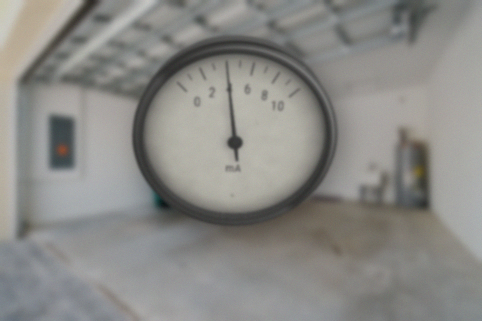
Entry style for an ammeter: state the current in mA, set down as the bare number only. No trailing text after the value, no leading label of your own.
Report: 4
